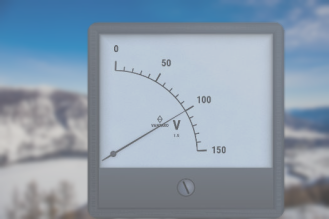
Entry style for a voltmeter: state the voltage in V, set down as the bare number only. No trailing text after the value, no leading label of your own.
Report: 100
